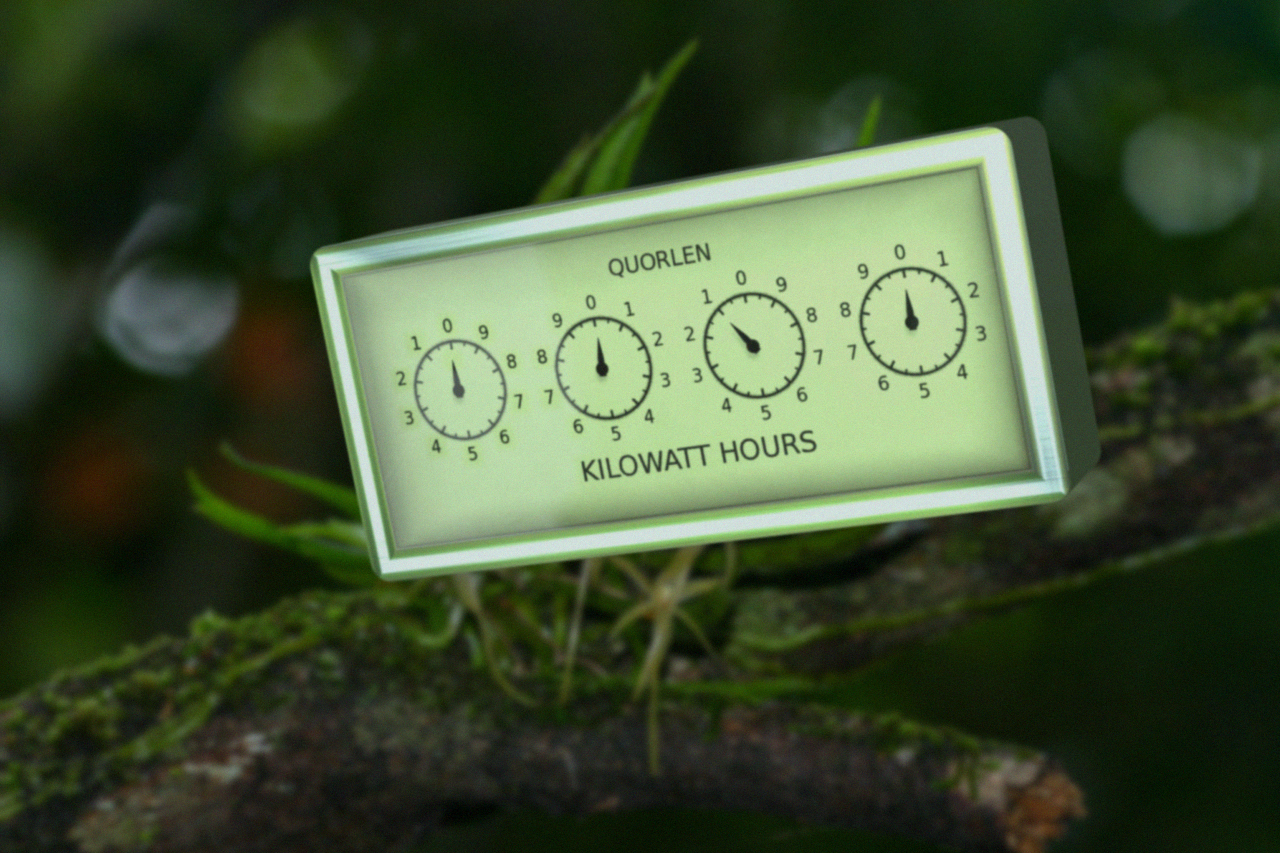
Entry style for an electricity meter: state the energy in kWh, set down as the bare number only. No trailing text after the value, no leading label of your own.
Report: 10
